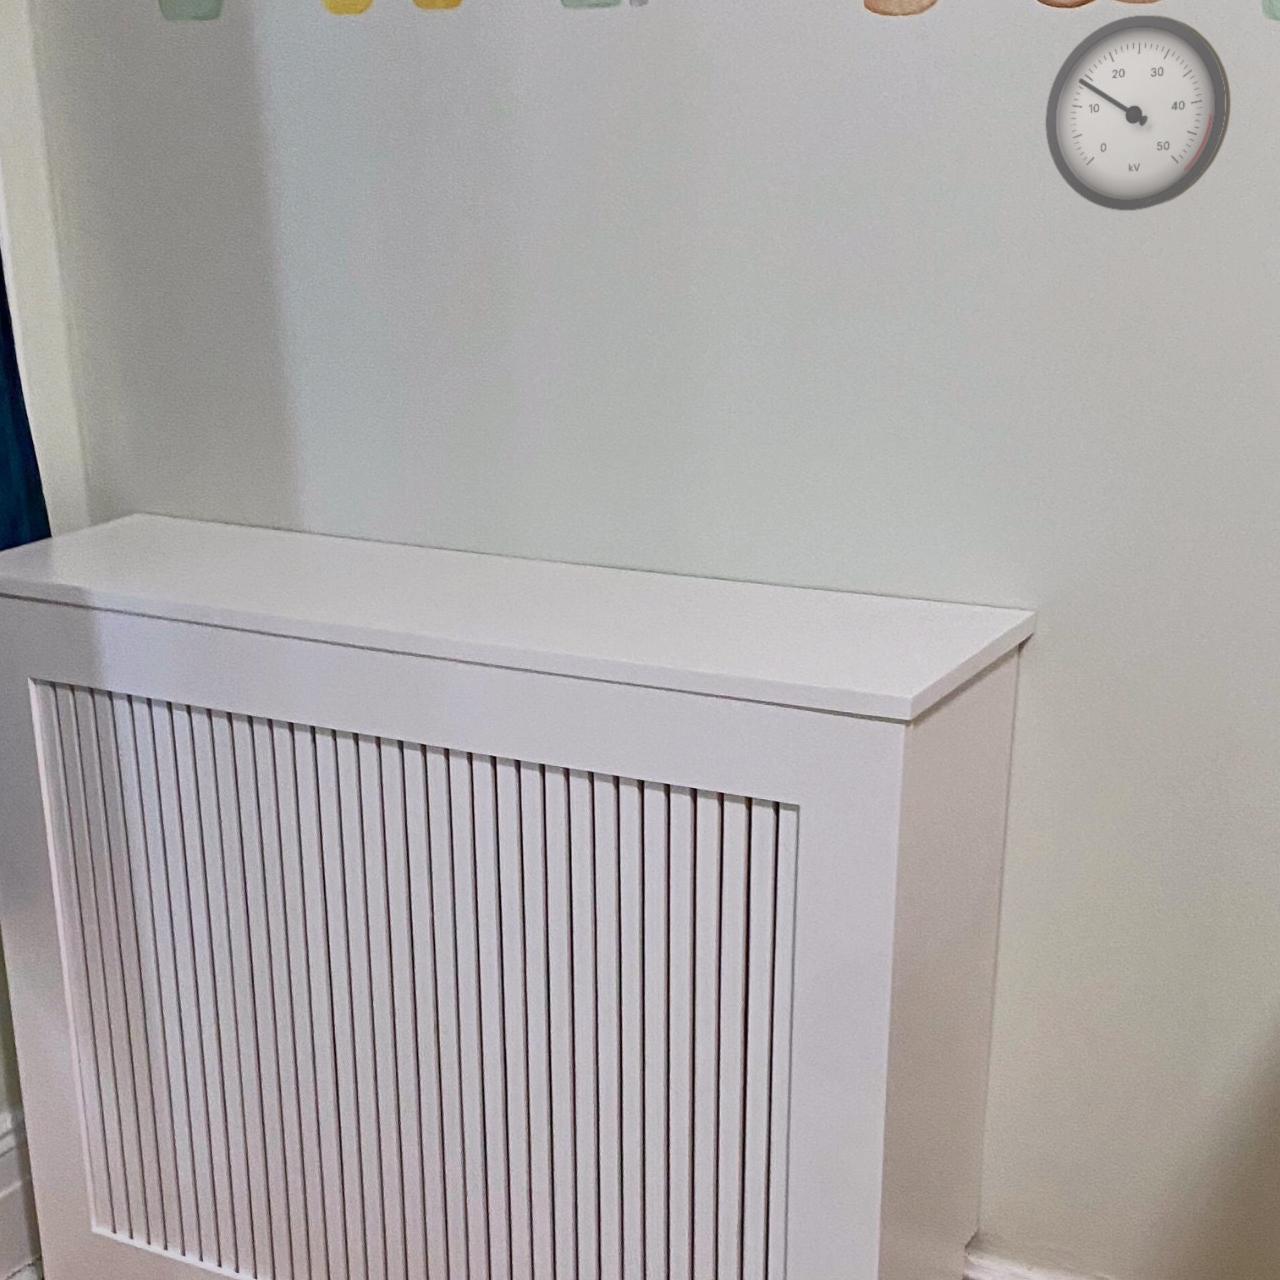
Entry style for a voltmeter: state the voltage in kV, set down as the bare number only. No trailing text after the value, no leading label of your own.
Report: 14
